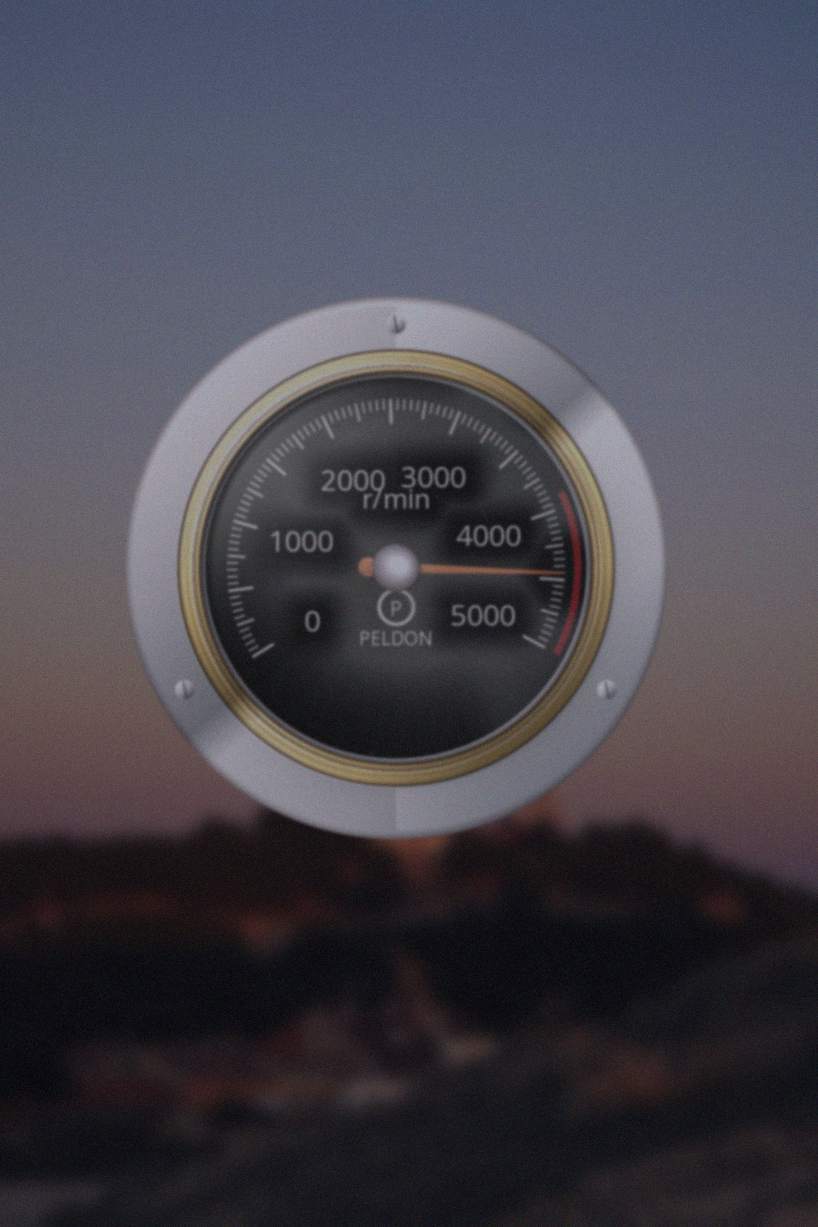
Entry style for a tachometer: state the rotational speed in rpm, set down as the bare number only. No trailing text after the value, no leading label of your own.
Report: 4450
